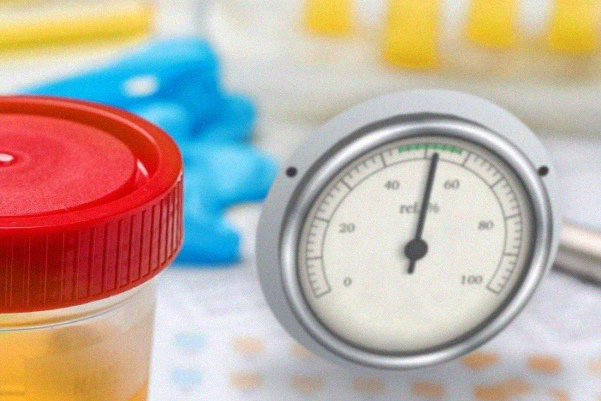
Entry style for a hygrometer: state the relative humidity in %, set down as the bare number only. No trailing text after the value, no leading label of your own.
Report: 52
